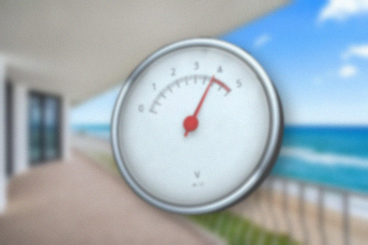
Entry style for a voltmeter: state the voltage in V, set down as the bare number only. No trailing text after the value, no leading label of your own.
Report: 4
